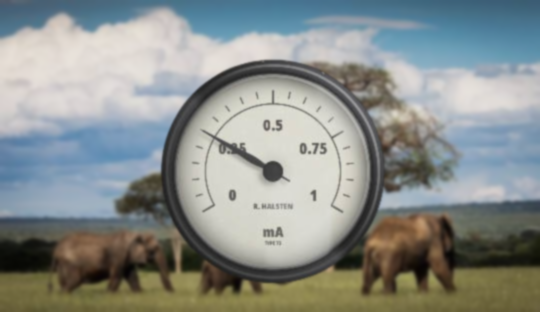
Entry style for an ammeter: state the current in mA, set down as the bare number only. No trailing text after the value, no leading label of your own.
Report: 0.25
